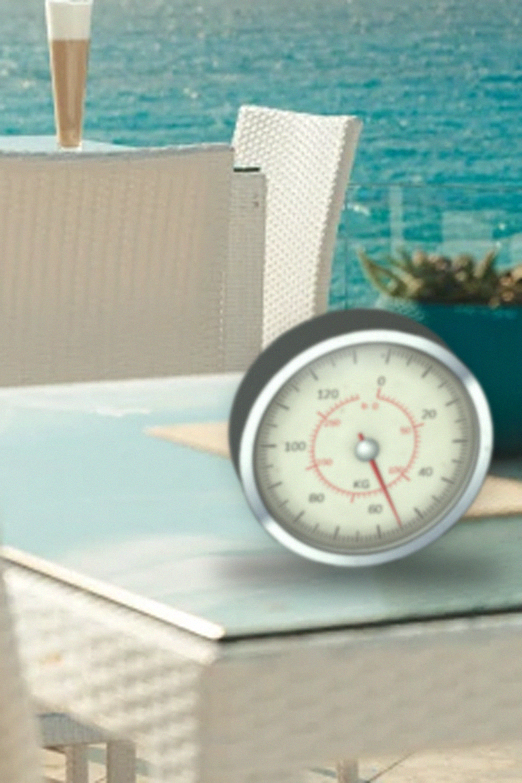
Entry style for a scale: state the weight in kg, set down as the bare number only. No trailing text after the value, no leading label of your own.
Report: 55
